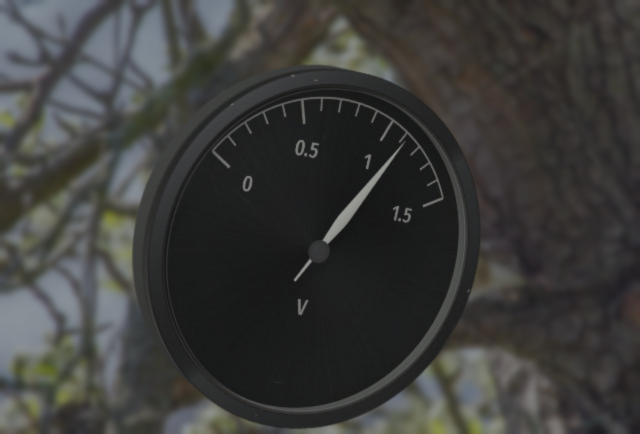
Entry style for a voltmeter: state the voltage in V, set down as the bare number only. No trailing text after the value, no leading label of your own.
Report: 1.1
